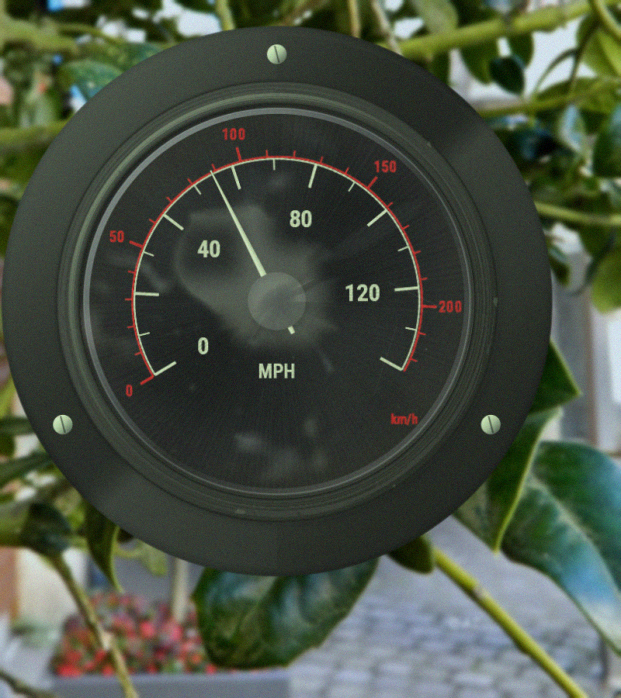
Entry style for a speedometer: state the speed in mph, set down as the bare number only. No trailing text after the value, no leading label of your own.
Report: 55
